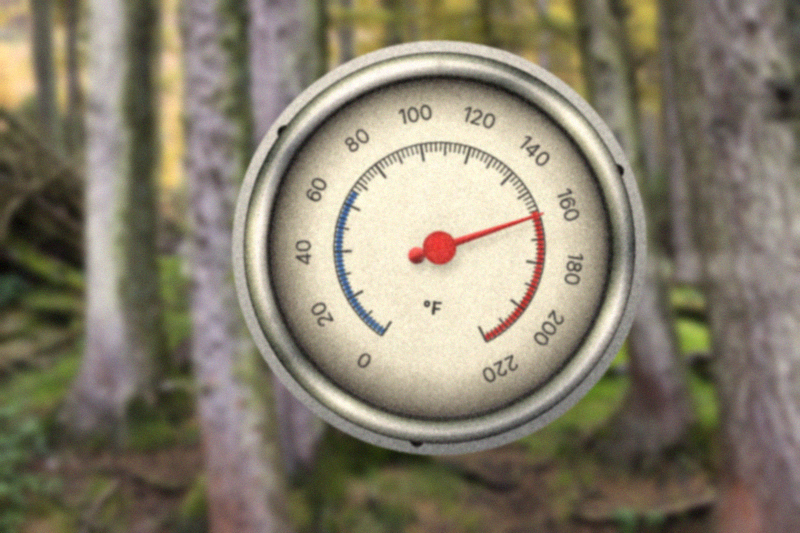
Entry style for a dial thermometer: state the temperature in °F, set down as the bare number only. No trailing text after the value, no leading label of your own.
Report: 160
